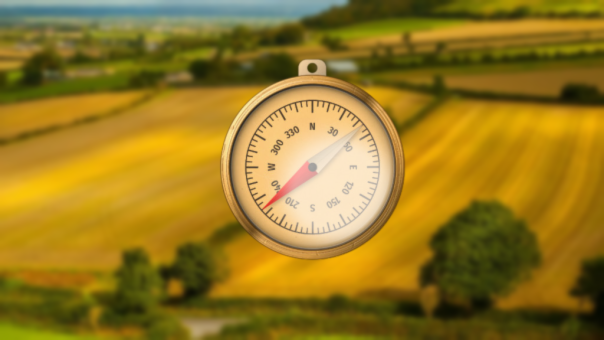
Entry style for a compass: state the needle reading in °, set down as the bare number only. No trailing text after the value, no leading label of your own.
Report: 230
